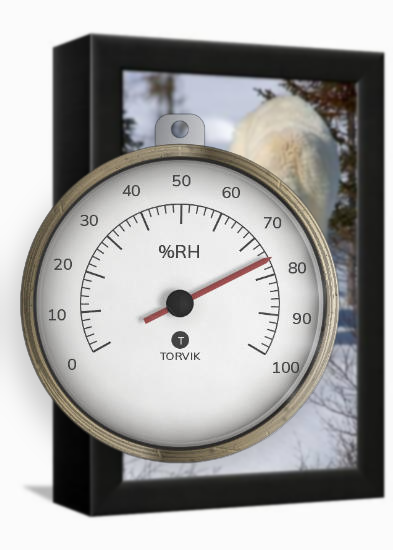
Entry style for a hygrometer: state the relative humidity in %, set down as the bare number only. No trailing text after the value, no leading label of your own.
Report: 76
